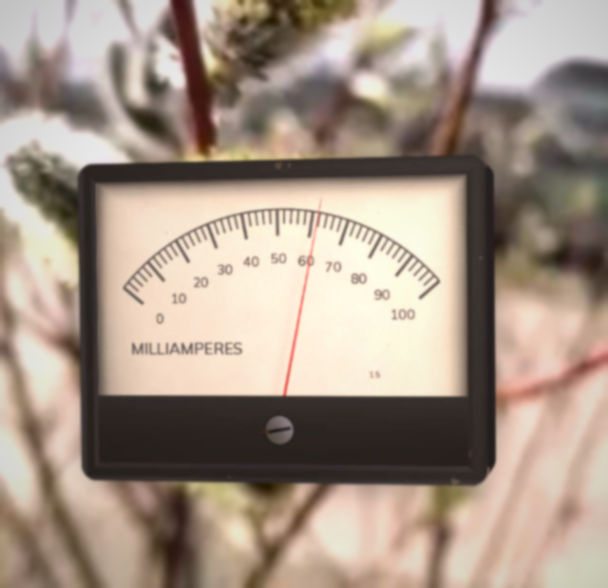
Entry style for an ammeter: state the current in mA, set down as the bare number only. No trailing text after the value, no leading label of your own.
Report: 62
